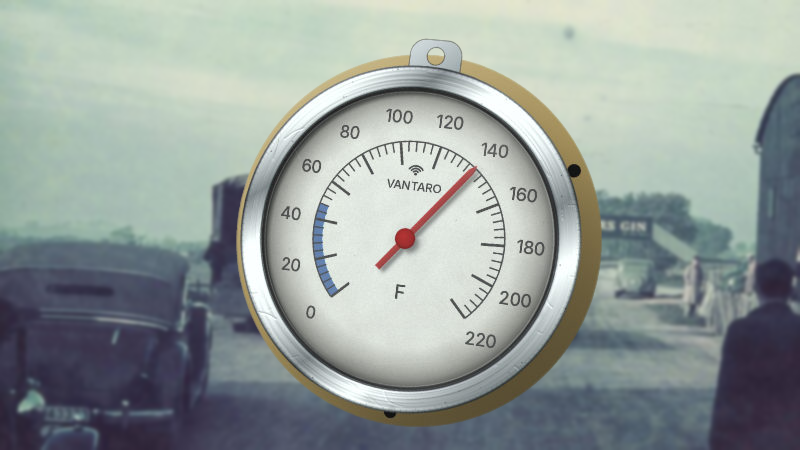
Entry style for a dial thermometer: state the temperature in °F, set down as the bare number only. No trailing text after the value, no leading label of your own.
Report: 140
